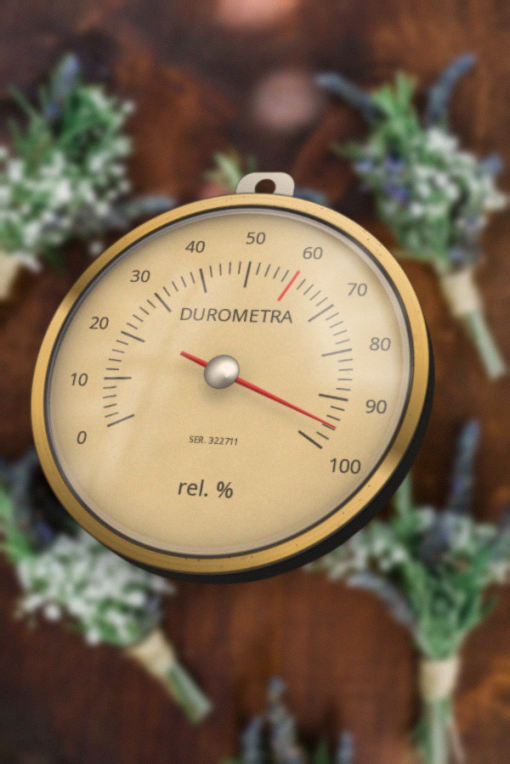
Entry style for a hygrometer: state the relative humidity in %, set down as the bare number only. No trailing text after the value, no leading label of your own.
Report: 96
